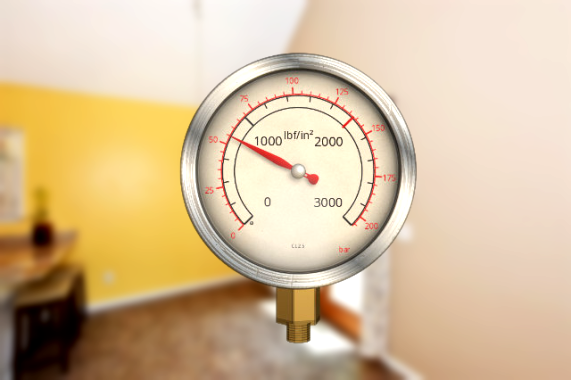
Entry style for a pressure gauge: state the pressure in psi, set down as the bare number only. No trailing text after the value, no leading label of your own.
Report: 800
